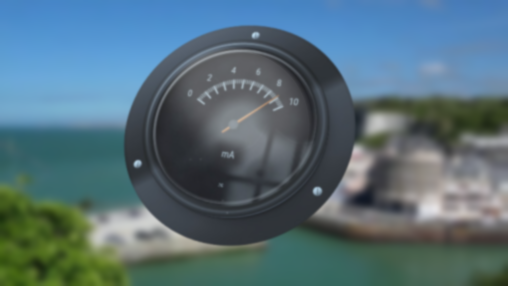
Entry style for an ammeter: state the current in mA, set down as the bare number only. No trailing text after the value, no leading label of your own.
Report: 9
